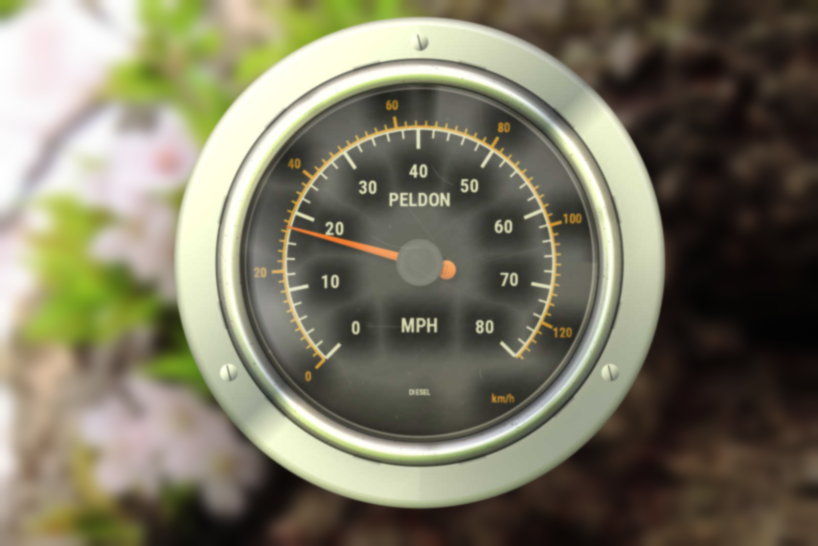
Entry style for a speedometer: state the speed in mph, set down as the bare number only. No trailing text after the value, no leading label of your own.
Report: 18
